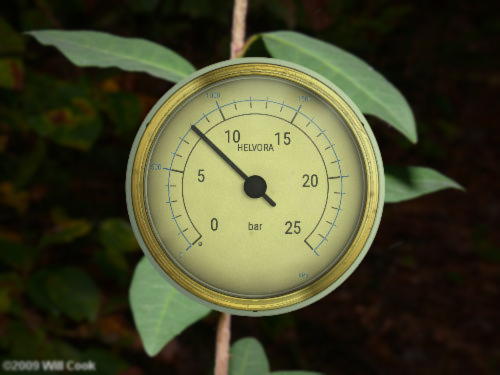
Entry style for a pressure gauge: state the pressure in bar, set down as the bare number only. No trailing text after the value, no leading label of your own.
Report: 8
